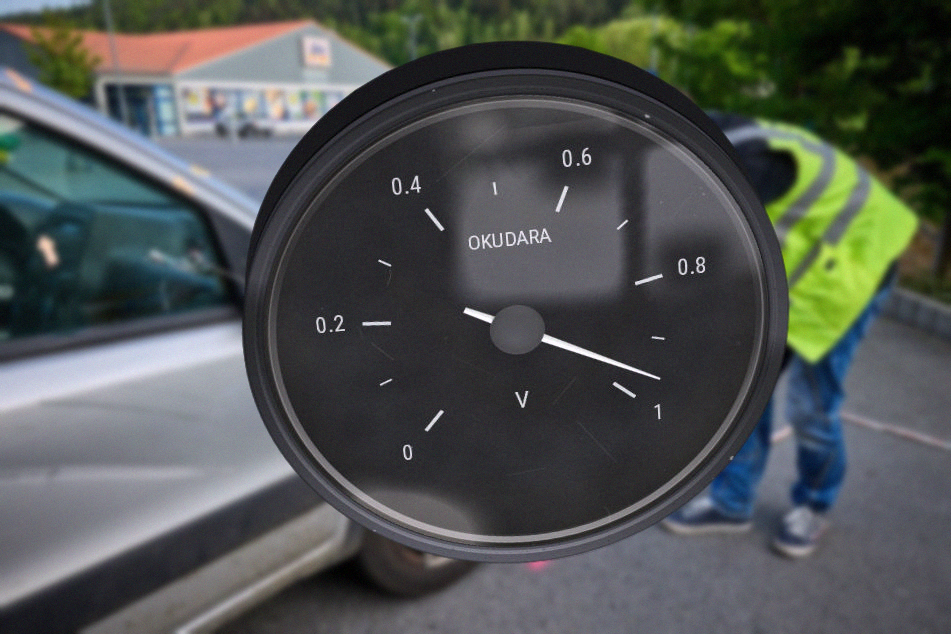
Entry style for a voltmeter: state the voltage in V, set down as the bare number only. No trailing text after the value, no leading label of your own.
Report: 0.95
